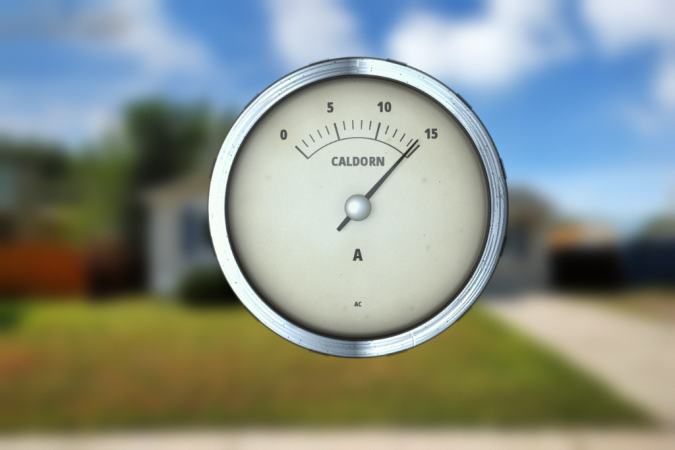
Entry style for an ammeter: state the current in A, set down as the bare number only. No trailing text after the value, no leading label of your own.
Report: 14.5
